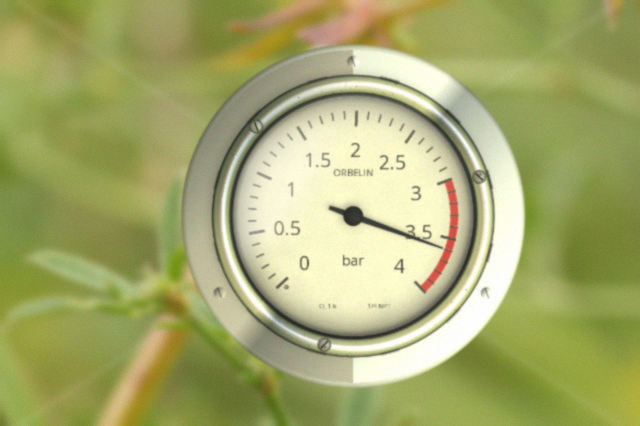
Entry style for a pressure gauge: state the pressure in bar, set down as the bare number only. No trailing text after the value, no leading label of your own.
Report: 3.6
